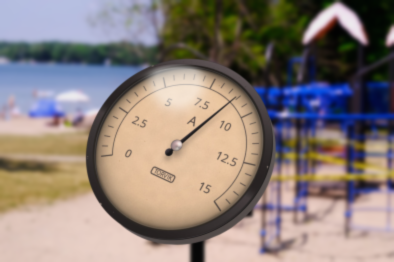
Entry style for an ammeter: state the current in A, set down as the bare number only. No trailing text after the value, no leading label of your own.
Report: 9
